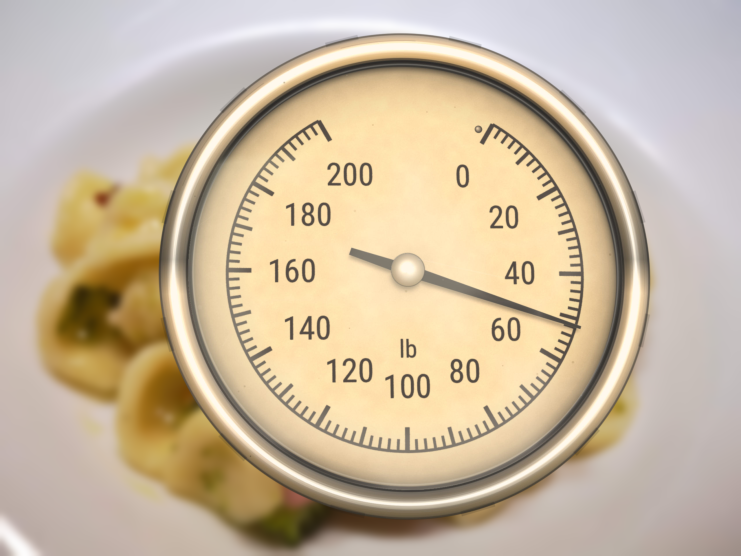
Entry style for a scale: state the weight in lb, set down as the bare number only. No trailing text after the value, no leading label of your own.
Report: 52
